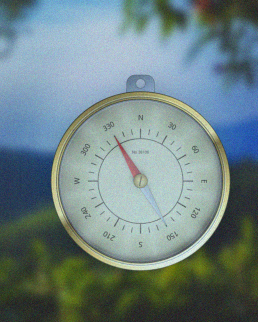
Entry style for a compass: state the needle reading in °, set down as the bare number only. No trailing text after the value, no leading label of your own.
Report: 330
